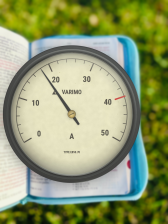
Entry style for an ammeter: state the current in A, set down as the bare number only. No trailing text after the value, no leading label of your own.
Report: 18
